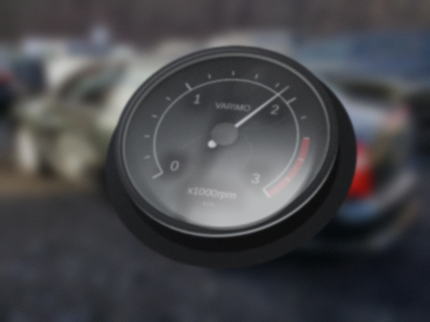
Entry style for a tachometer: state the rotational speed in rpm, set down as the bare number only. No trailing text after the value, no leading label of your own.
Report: 1900
